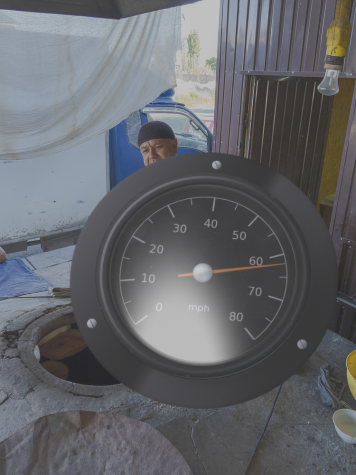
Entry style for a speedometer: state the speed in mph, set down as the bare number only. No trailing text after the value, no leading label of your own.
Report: 62.5
